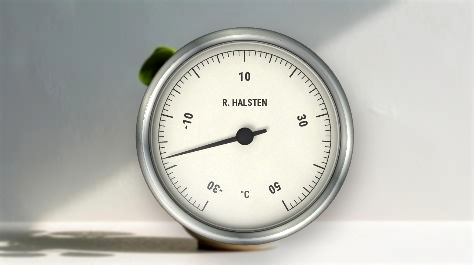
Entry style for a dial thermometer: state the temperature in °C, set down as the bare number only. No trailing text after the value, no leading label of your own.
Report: -18
